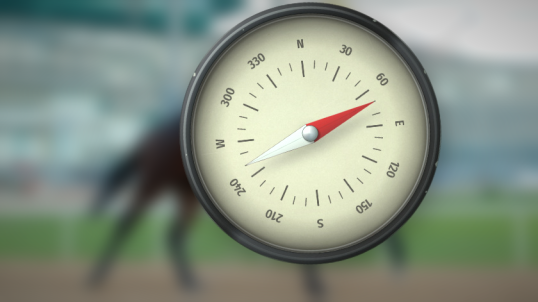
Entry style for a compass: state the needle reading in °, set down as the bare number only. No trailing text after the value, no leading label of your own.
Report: 70
